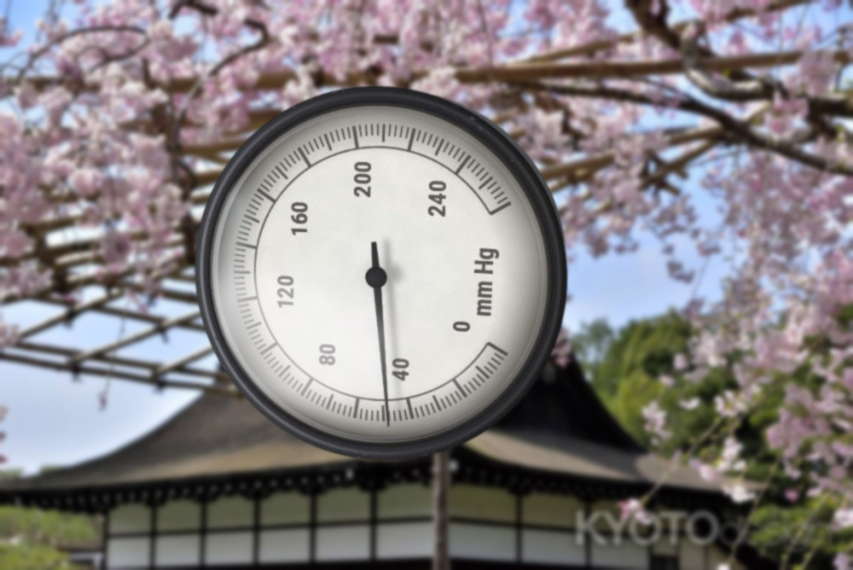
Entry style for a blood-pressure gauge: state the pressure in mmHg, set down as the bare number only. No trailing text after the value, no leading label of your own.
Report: 48
